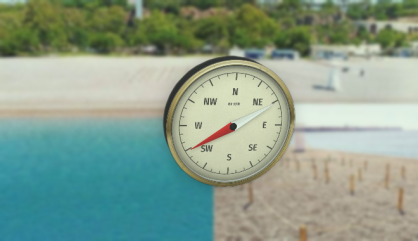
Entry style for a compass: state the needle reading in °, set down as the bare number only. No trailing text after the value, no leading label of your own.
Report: 240
